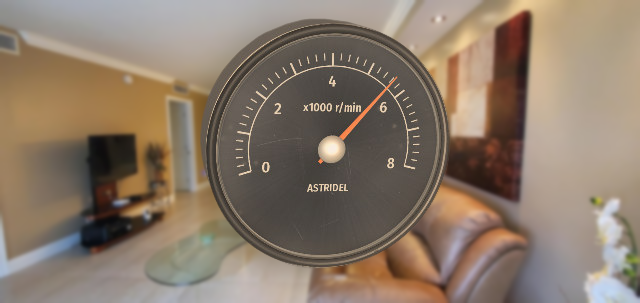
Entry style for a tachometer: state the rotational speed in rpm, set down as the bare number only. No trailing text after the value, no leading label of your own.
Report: 5600
